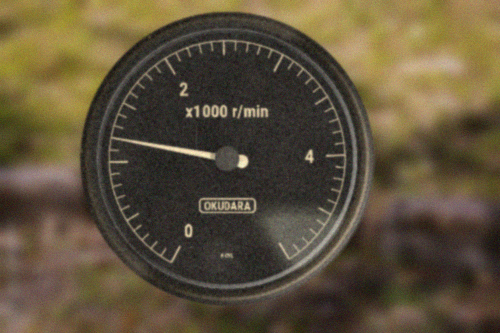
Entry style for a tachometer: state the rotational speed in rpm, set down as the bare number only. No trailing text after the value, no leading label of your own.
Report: 1200
